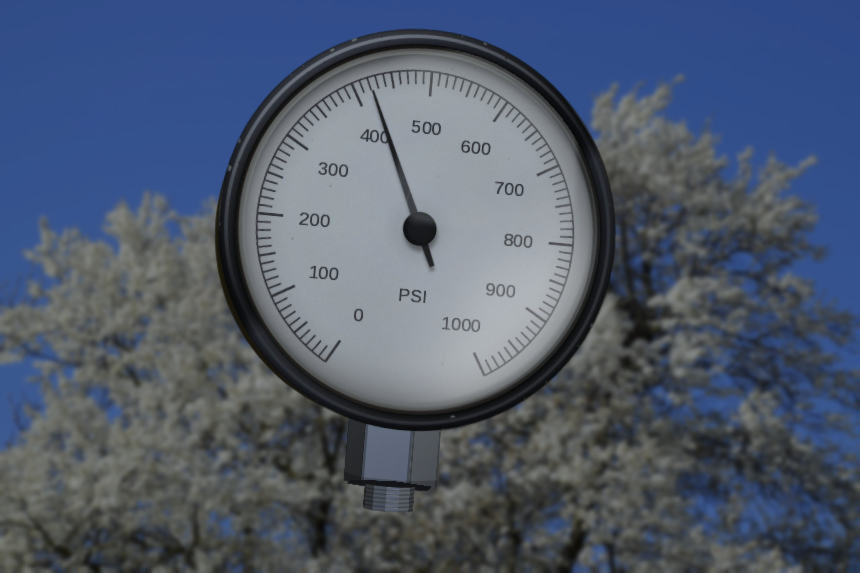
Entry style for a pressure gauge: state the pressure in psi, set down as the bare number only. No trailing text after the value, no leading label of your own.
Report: 420
